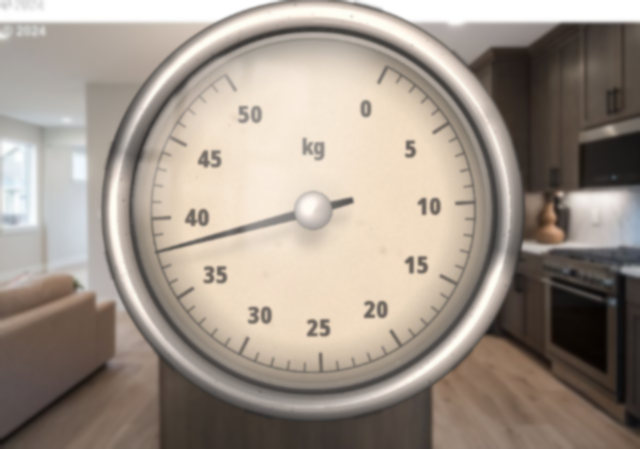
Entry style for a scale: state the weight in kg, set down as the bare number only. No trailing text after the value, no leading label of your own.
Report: 38
